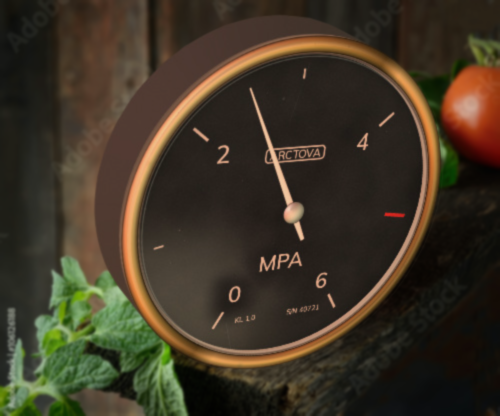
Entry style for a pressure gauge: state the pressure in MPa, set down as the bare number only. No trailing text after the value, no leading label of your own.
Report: 2.5
